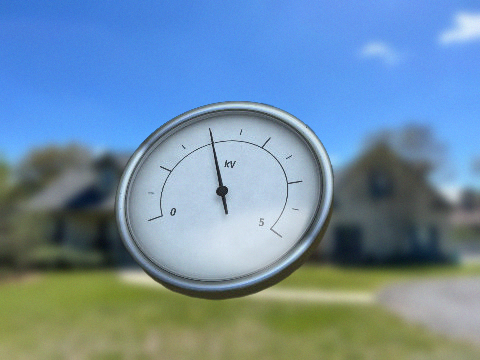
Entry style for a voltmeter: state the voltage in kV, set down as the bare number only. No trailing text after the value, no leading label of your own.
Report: 2
